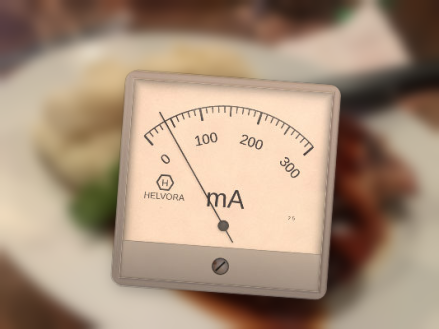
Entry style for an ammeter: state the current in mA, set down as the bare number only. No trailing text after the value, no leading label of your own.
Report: 40
